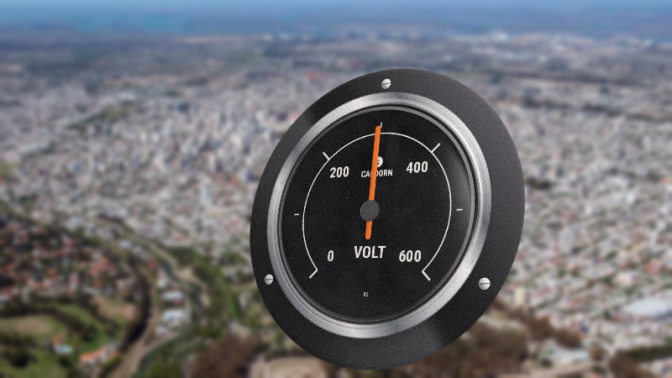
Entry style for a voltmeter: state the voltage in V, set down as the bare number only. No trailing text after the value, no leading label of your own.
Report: 300
